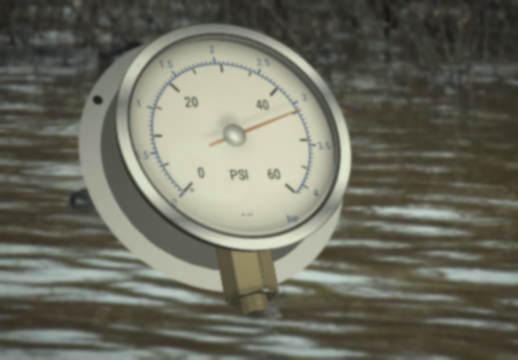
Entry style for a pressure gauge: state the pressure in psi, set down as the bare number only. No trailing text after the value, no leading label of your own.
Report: 45
